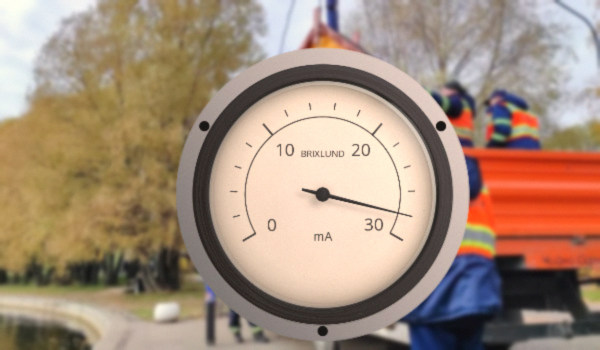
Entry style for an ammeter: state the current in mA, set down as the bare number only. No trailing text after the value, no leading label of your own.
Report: 28
